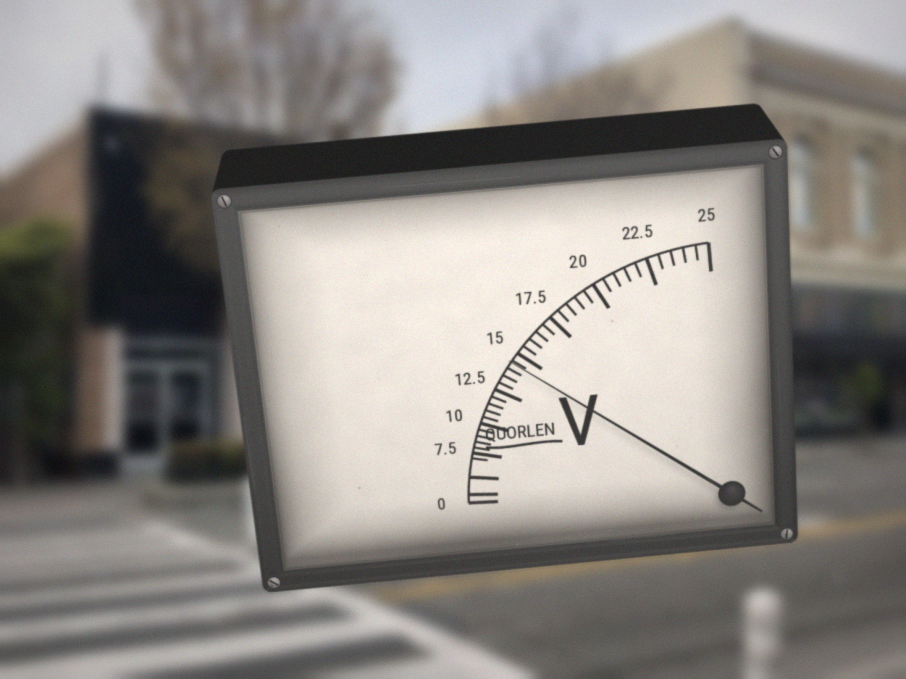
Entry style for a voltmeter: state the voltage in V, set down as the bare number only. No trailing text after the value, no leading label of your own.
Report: 14.5
